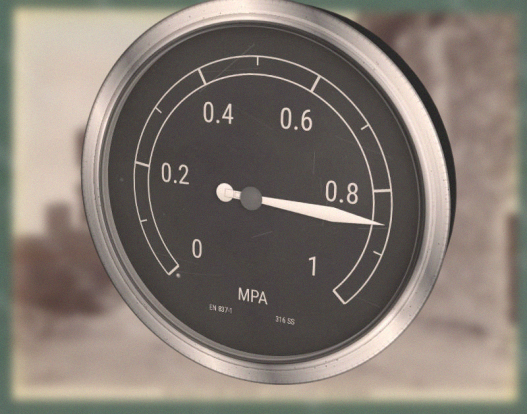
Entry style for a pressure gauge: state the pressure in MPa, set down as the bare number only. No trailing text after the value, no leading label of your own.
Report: 0.85
